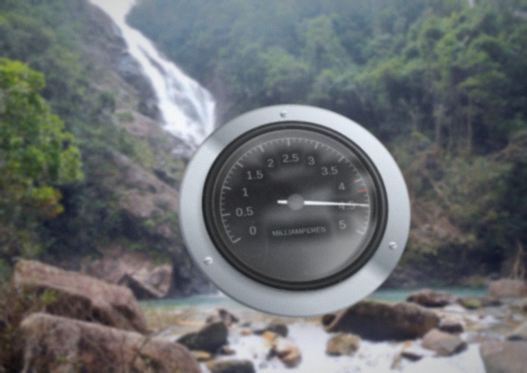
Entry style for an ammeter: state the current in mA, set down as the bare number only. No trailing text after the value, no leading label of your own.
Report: 4.5
